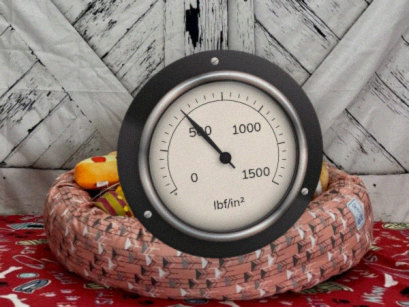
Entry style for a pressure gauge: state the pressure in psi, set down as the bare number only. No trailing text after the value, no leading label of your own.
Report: 500
